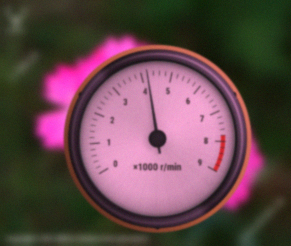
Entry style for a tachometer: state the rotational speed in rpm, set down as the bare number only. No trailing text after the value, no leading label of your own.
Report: 4200
